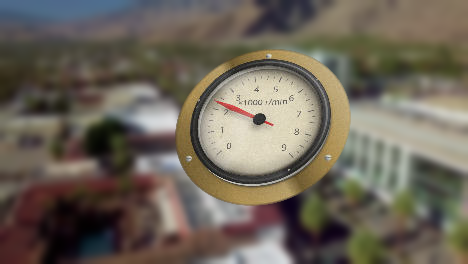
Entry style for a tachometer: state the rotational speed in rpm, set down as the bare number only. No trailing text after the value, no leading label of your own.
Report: 2250
